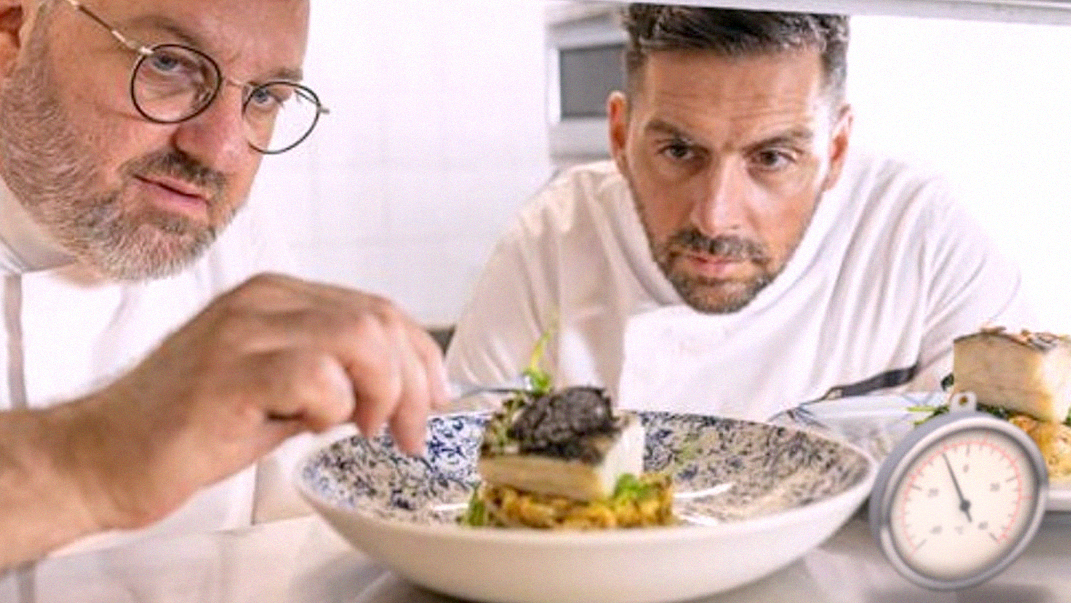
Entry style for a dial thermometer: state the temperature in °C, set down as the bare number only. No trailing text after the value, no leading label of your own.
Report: -8
